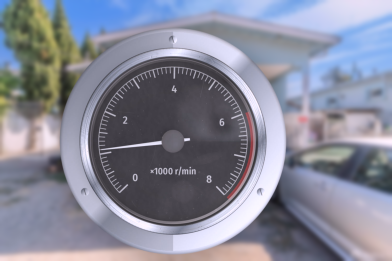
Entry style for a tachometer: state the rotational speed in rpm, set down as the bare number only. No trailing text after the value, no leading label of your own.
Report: 1100
